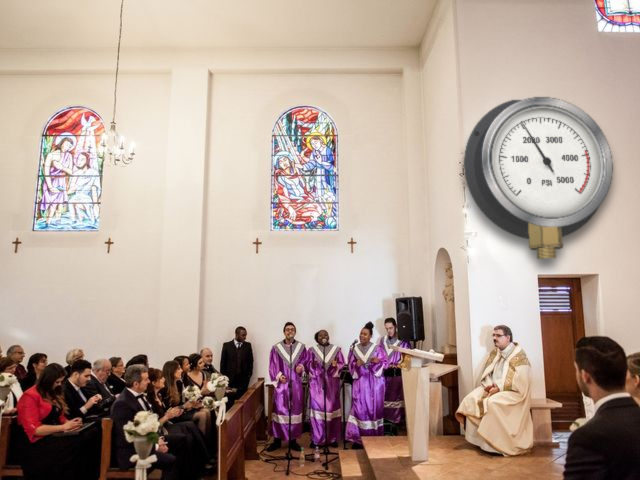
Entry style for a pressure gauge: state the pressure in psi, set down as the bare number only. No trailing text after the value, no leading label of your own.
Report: 2000
